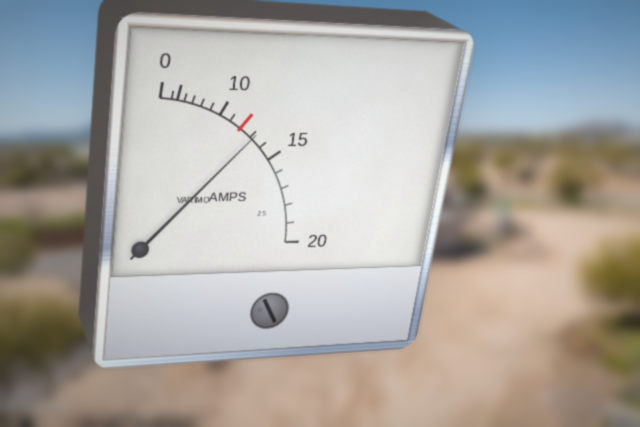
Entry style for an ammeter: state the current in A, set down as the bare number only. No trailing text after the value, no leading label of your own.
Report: 13
